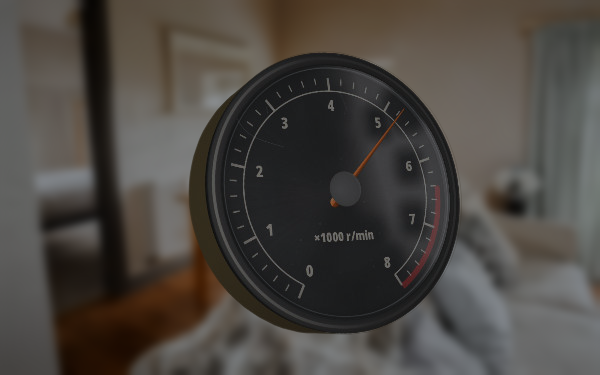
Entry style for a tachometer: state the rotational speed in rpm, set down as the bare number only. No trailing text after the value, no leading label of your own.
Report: 5200
